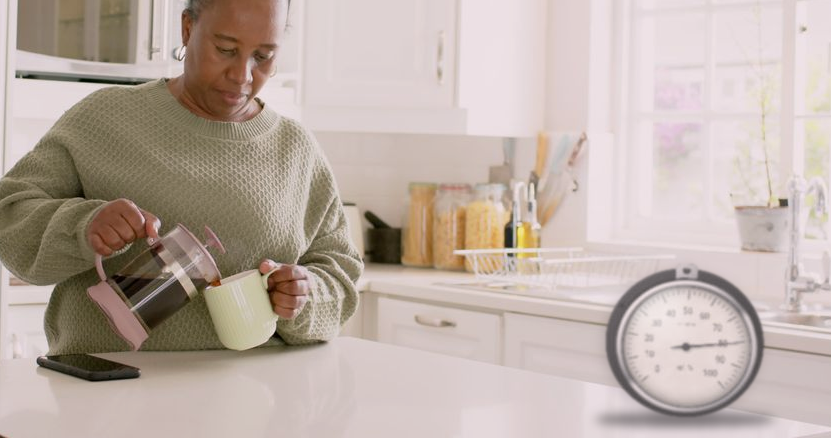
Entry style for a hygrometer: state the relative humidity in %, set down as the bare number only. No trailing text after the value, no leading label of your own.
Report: 80
